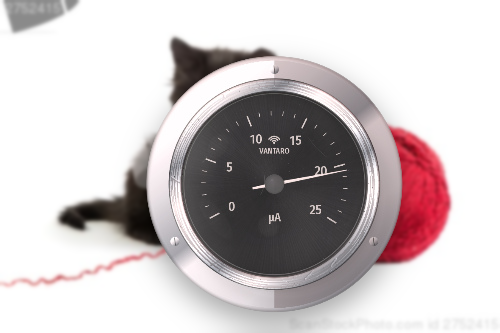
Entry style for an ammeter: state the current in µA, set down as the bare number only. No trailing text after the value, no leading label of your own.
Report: 20.5
